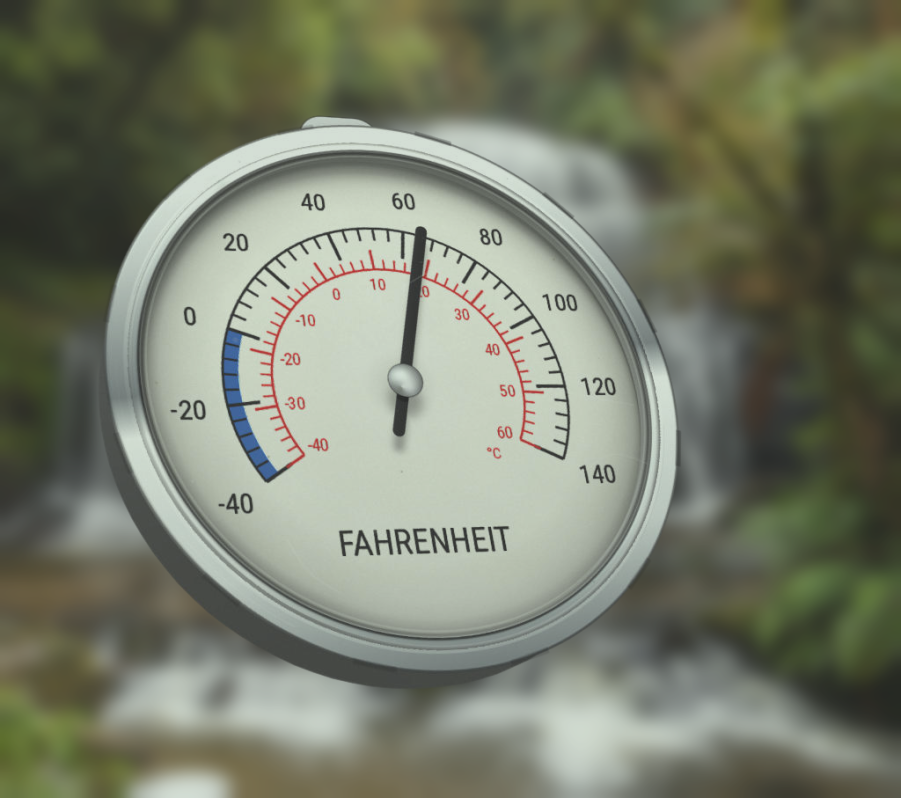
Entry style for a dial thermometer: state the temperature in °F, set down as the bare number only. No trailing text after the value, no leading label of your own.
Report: 64
